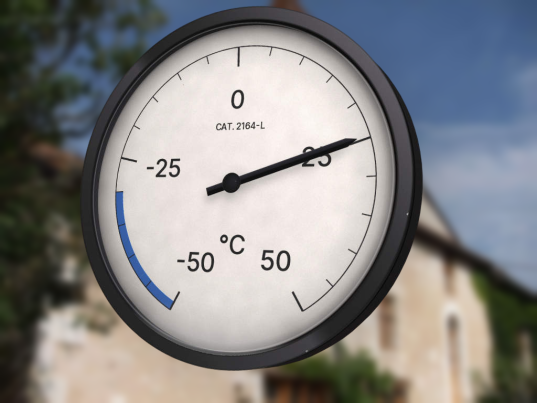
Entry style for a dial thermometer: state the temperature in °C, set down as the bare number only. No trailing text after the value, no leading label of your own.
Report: 25
